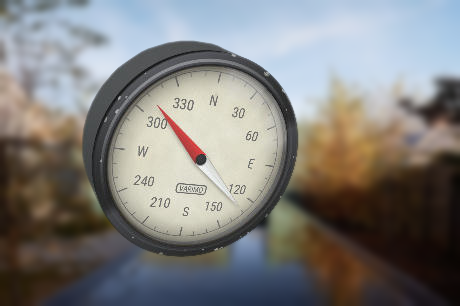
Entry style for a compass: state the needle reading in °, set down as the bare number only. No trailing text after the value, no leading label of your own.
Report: 310
